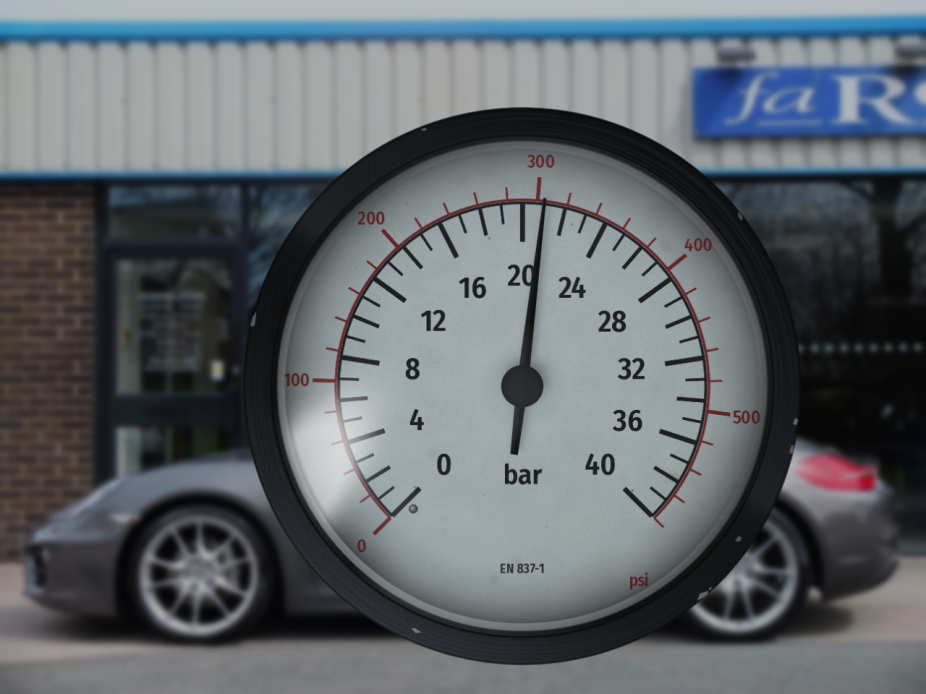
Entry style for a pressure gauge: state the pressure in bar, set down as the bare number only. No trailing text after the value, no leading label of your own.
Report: 21
